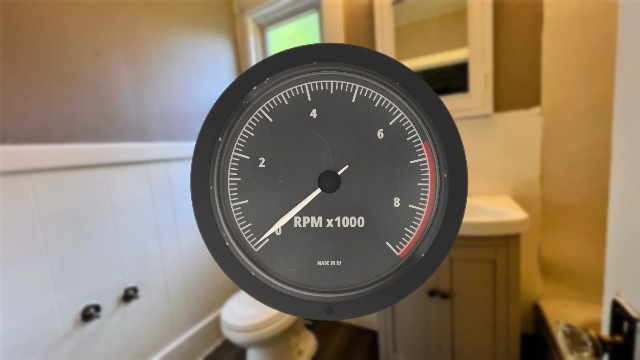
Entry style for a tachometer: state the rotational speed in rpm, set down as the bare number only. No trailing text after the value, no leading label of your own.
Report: 100
